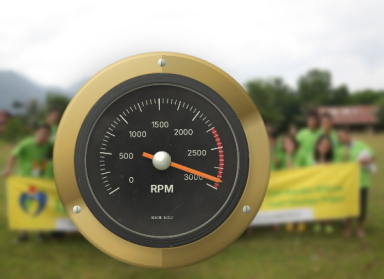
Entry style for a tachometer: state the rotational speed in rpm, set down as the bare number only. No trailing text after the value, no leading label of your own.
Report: 2900
